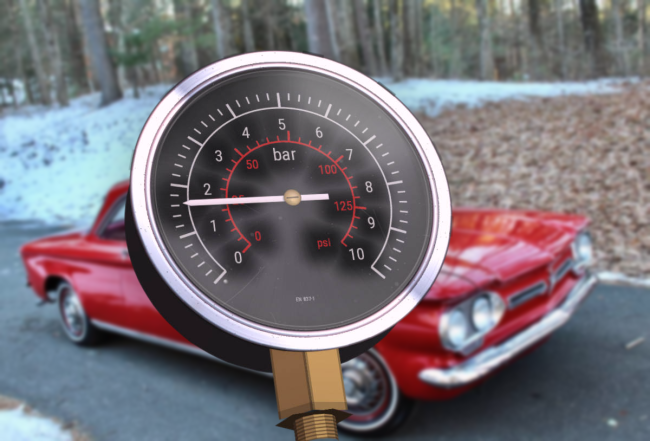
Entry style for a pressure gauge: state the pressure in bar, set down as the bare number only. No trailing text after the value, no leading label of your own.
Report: 1.6
